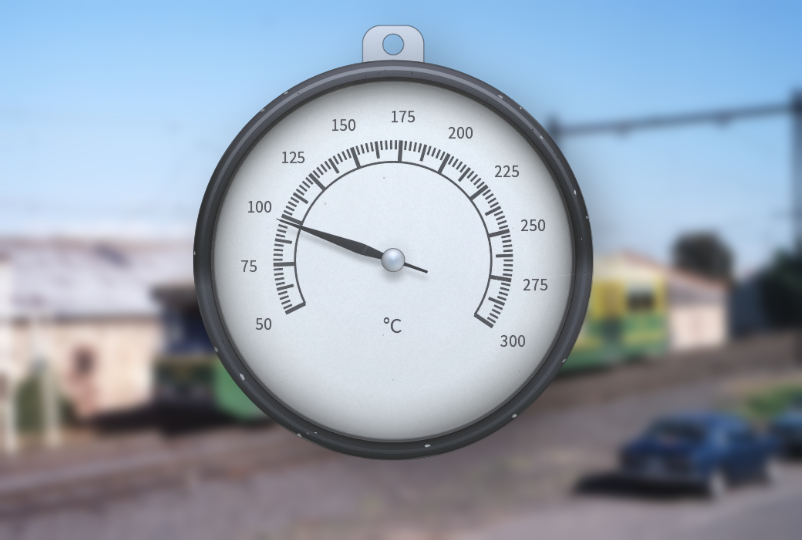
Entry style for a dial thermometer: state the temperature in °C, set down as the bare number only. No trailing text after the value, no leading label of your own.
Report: 97.5
